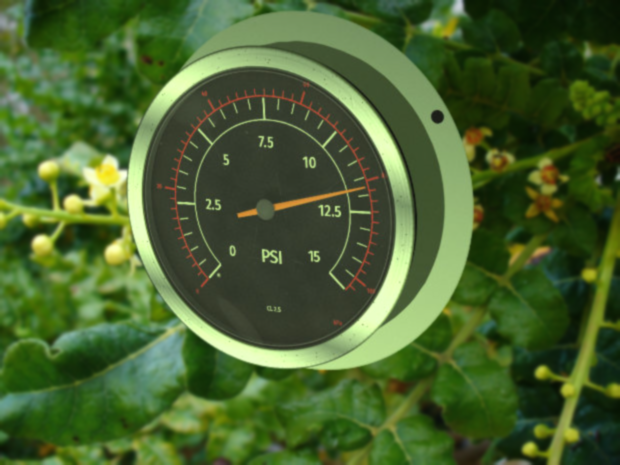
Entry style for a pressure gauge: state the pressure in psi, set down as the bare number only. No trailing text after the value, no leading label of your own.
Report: 11.75
